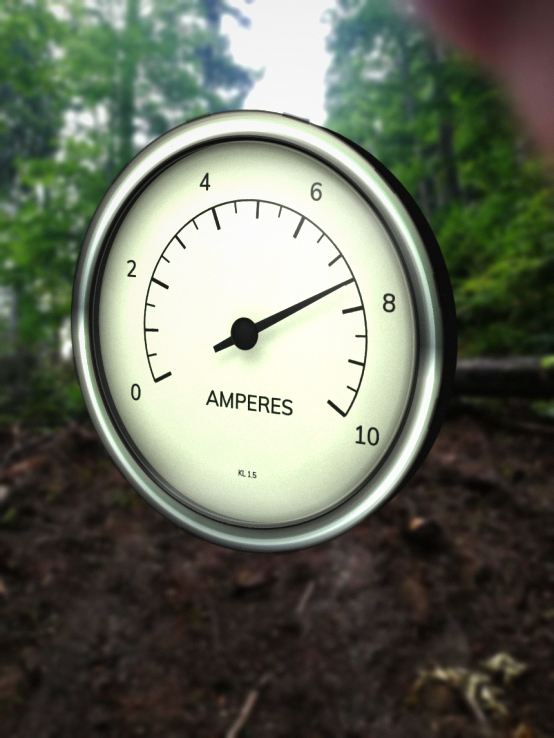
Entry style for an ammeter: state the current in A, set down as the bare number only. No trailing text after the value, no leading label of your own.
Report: 7.5
